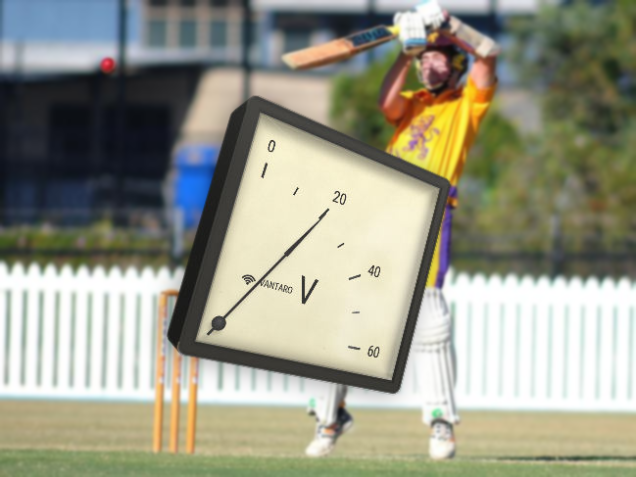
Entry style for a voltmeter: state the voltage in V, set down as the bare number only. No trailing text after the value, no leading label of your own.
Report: 20
